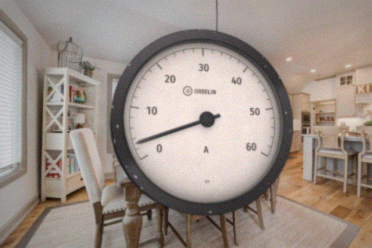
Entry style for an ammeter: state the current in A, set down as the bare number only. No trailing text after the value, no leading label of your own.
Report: 3
